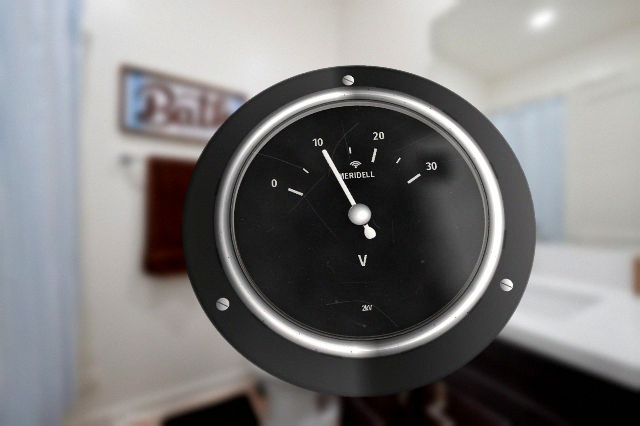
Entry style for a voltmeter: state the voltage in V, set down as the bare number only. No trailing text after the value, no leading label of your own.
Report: 10
